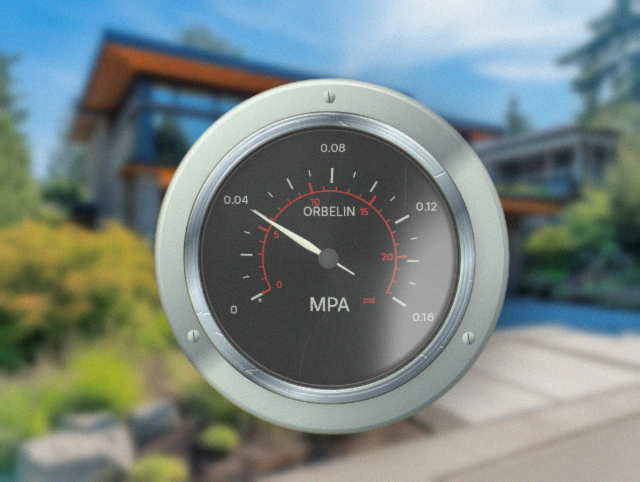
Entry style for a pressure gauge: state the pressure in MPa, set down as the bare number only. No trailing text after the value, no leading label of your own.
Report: 0.04
